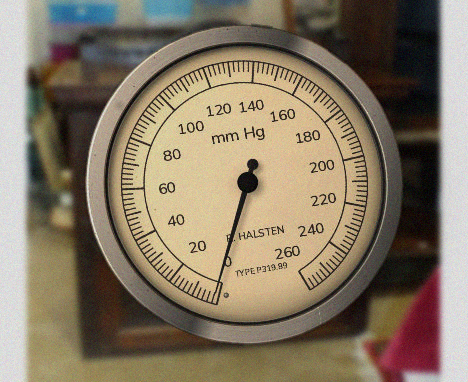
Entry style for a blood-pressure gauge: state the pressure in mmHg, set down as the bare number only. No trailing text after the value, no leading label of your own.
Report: 2
